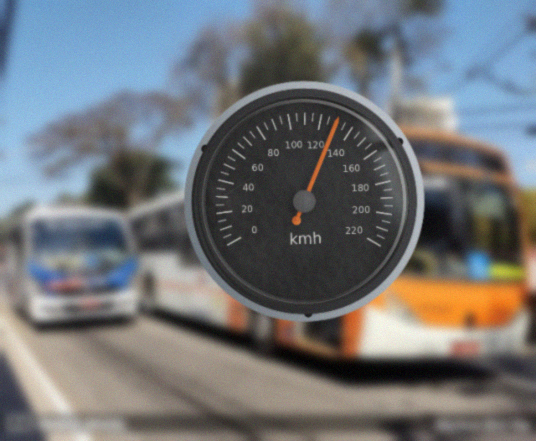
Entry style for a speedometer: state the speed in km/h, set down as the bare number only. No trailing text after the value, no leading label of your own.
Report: 130
